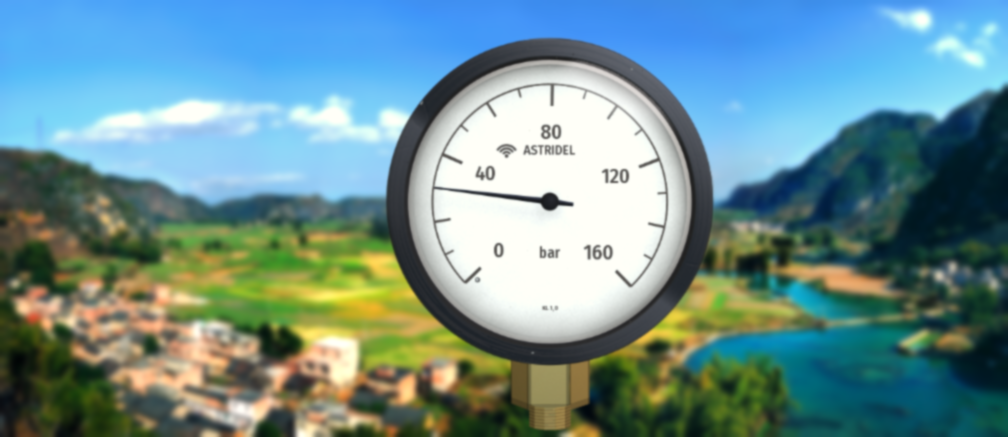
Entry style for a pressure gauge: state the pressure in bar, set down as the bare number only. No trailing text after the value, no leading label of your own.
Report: 30
